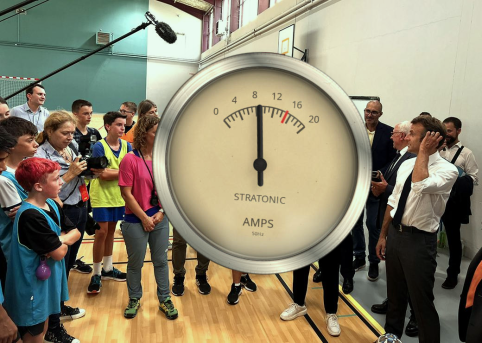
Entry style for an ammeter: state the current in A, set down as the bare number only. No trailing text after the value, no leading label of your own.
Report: 9
